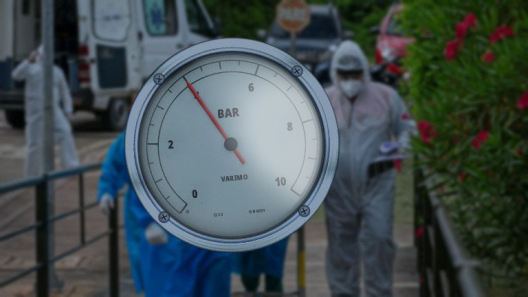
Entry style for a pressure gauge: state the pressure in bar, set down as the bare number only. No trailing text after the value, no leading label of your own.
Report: 4
